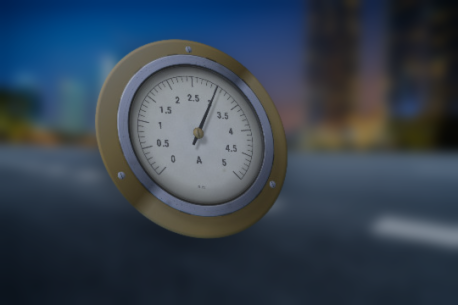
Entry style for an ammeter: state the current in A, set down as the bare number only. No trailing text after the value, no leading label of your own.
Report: 3
